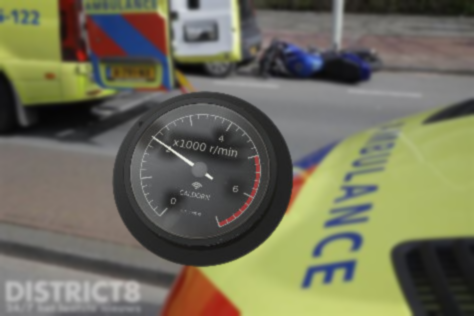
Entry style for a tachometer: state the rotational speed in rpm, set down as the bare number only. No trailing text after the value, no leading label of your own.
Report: 2000
